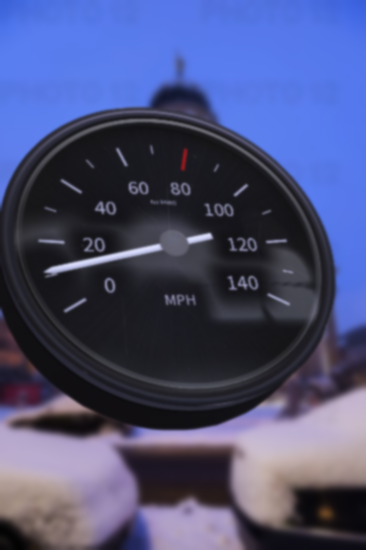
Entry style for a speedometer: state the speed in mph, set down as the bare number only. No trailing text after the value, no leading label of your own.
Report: 10
